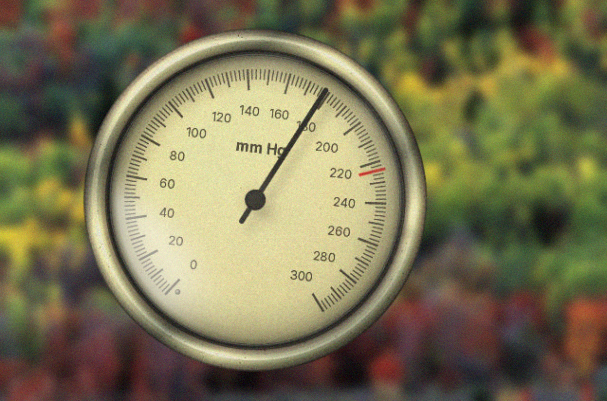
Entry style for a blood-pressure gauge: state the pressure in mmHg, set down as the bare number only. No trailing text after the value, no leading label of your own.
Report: 178
